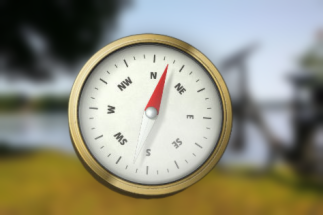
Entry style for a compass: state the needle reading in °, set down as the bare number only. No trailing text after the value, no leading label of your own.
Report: 15
